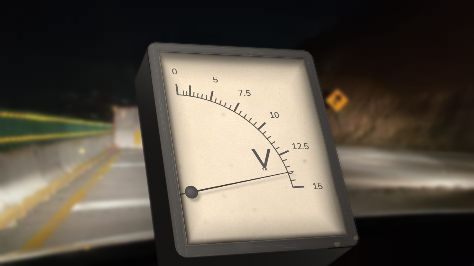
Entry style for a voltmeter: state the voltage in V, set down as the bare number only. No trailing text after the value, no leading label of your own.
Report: 14
